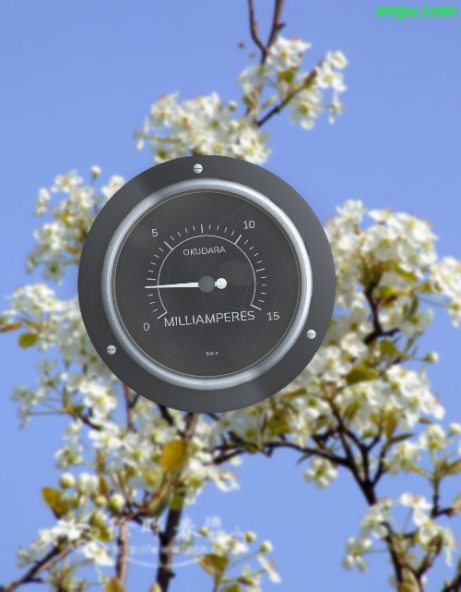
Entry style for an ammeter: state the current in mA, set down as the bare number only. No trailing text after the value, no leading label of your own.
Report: 2
